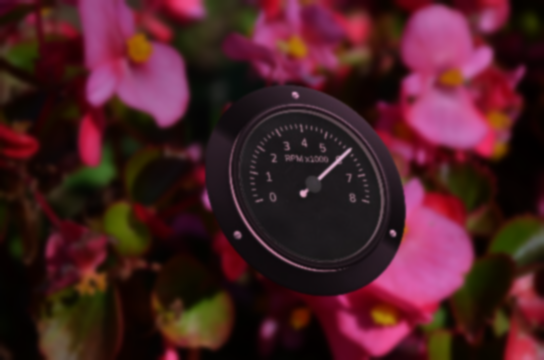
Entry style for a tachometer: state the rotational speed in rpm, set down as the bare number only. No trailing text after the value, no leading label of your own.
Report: 6000
